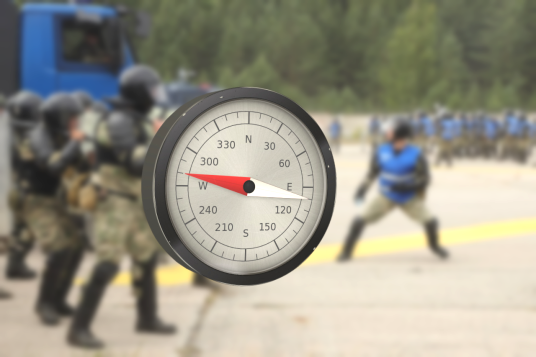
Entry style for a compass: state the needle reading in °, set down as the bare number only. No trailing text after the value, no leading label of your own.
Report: 280
